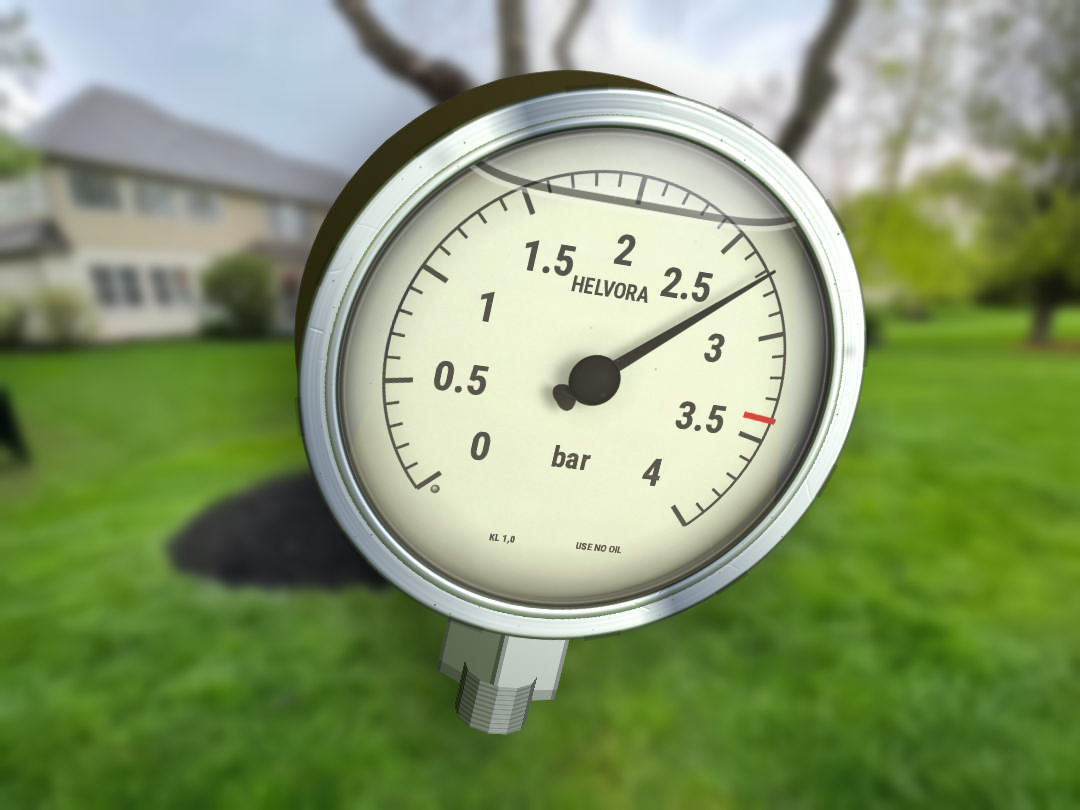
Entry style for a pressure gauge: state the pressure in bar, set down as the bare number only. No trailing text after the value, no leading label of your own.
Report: 2.7
